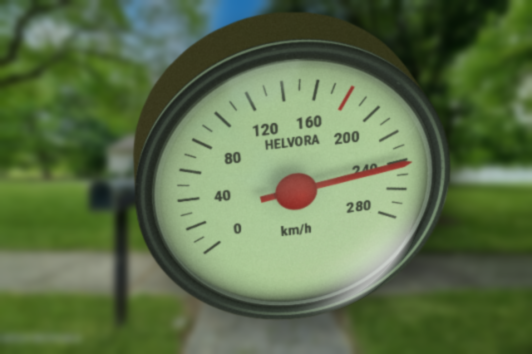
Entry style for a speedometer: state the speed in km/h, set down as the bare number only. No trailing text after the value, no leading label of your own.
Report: 240
